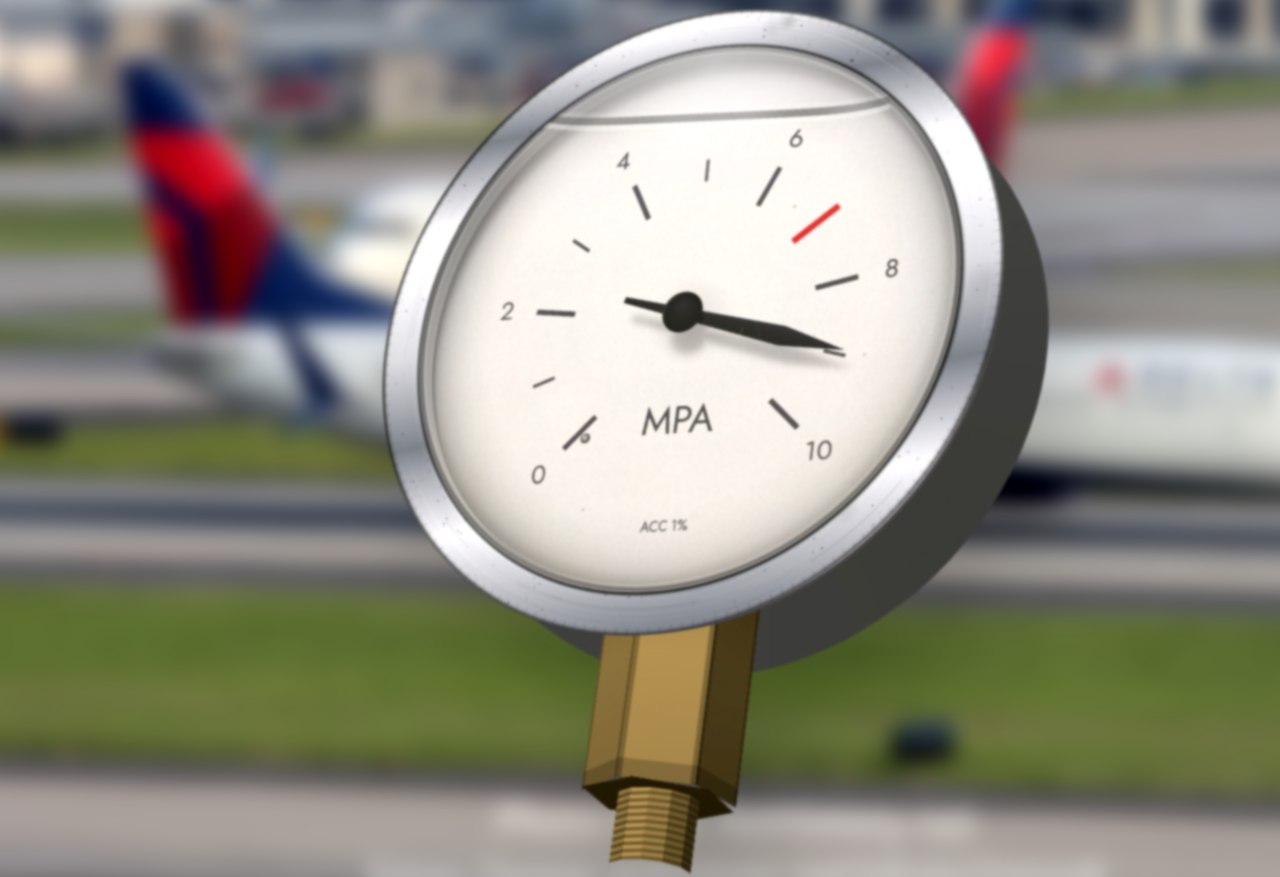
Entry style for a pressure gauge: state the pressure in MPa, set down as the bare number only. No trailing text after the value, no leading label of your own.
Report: 9
